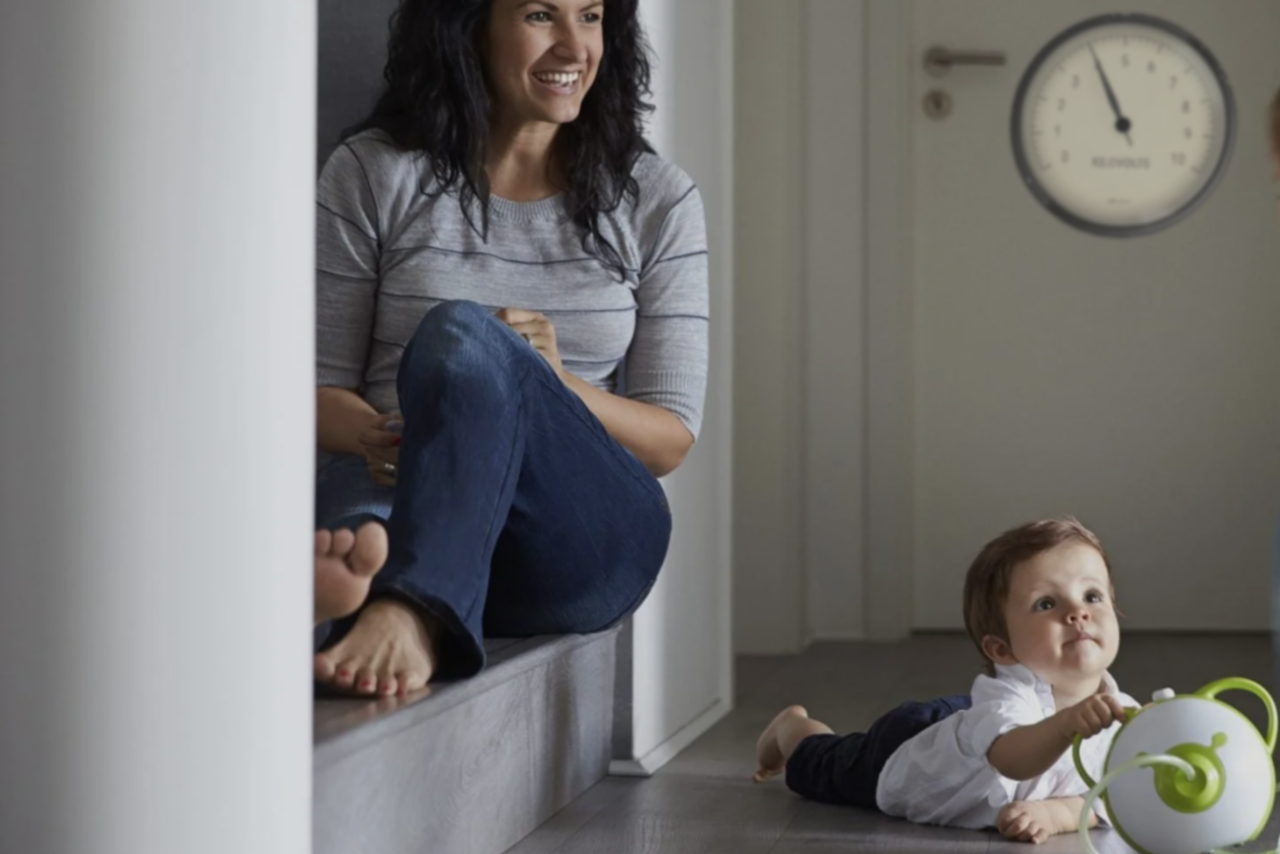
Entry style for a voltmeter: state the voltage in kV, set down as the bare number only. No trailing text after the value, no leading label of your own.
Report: 4
